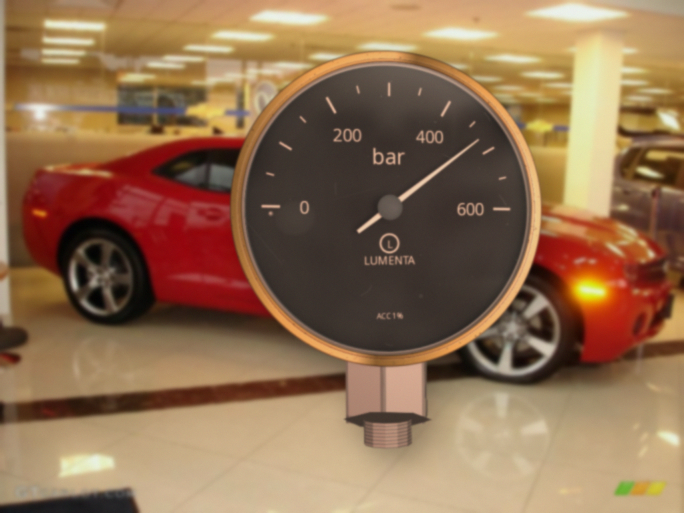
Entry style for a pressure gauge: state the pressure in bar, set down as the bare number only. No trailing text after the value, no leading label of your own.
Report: 475
